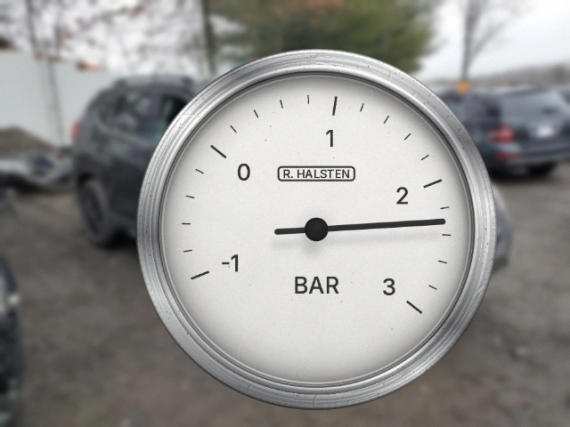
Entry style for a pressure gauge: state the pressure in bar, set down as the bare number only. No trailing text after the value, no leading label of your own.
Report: 2.3
